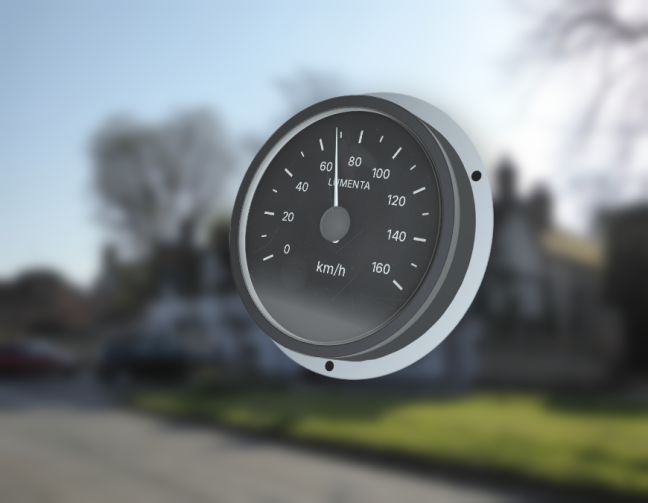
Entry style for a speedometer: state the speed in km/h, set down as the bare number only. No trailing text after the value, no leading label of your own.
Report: 70
